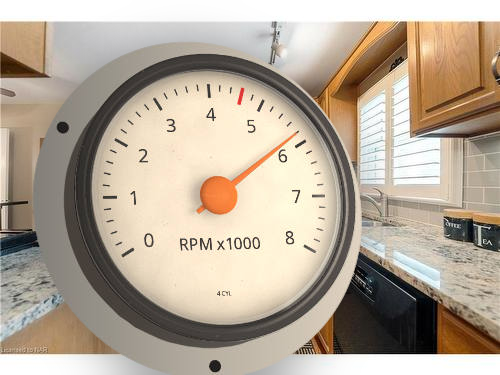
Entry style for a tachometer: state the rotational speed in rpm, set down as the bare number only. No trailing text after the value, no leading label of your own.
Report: 5800
